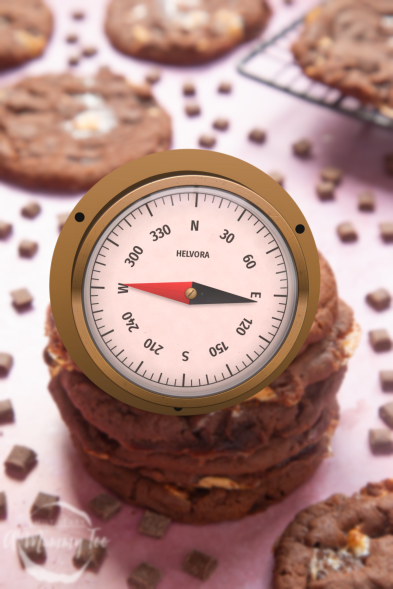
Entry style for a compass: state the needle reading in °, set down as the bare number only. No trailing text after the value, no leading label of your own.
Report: 275
